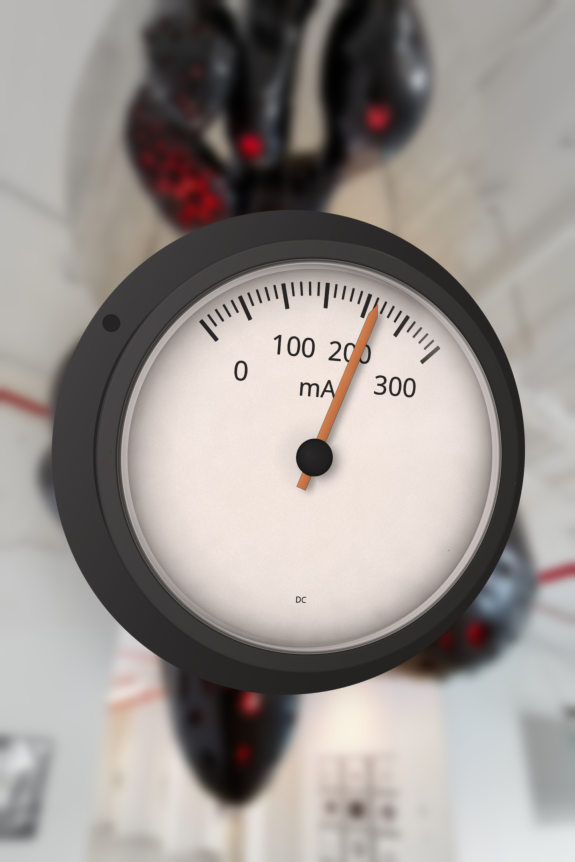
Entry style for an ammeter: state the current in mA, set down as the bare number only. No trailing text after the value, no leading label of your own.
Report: 210
